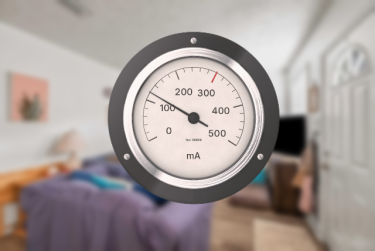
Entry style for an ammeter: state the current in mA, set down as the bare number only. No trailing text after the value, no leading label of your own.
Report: 120
